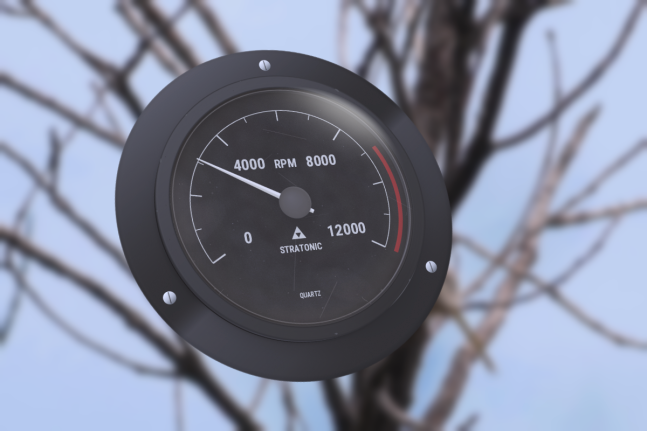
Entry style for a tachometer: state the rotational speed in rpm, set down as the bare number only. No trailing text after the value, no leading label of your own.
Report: 3000
